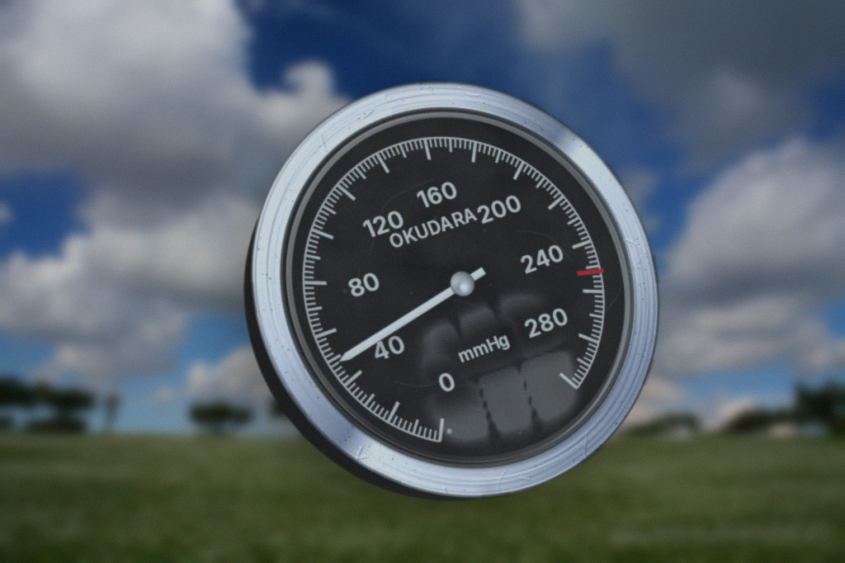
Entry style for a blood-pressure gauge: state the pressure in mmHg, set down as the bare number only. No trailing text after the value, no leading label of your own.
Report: 48
